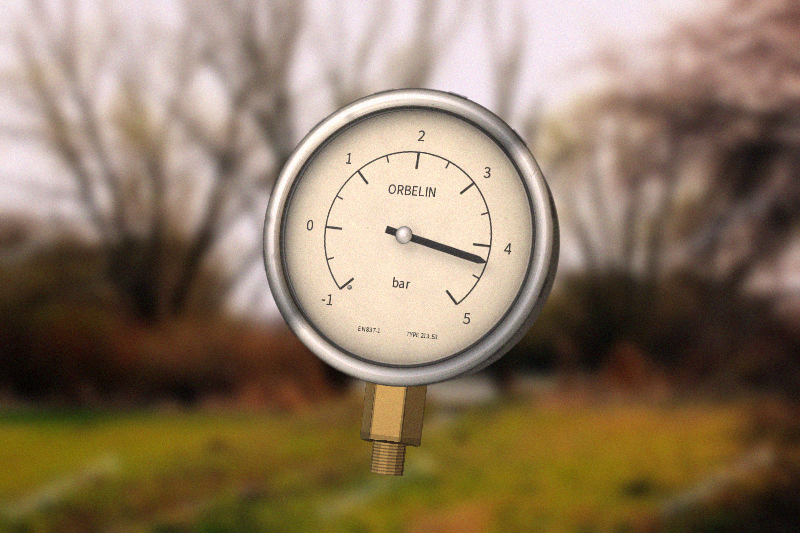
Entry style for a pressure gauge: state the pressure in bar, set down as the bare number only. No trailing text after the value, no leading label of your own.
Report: 4.25
